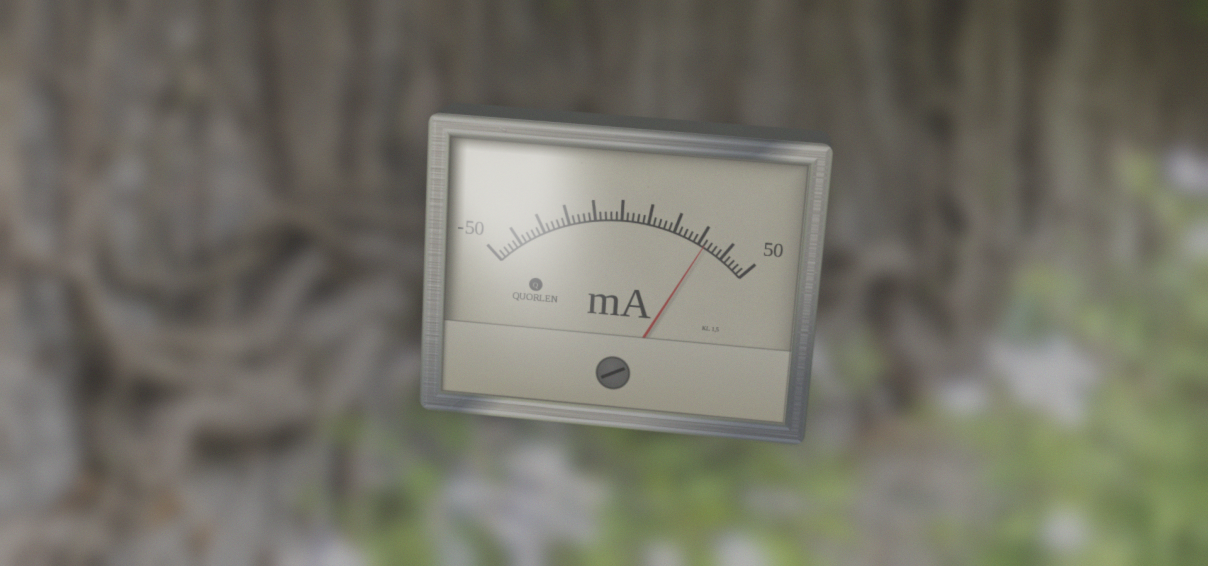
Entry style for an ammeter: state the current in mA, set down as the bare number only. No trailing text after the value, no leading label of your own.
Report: 32
